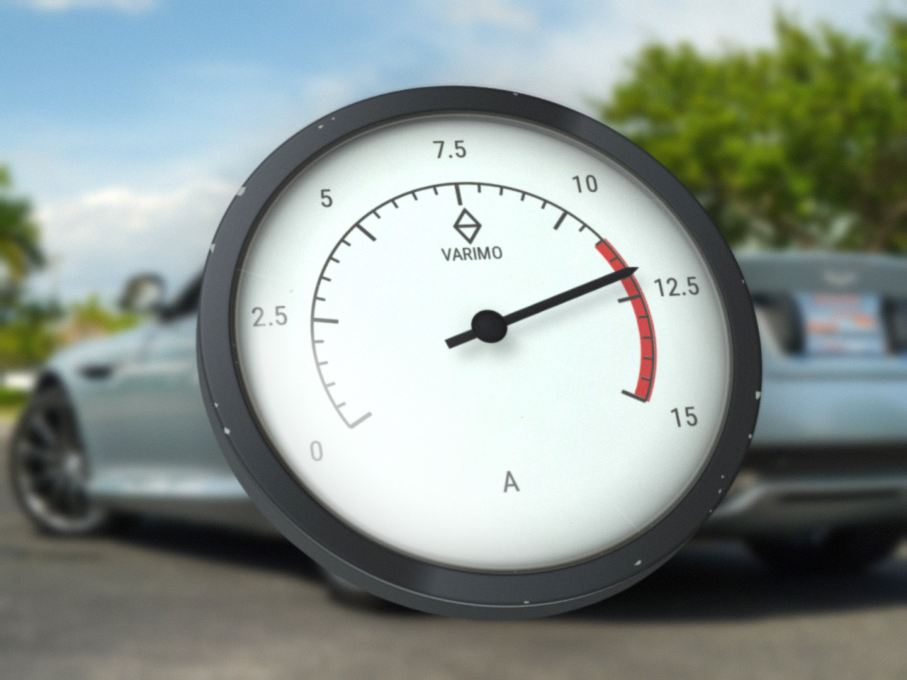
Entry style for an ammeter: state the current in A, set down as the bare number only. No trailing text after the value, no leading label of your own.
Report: 12
